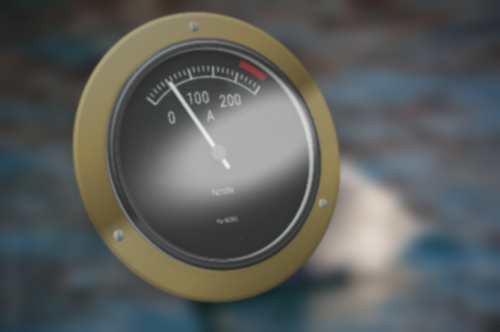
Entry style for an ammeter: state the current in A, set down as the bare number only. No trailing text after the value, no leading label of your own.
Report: 50
